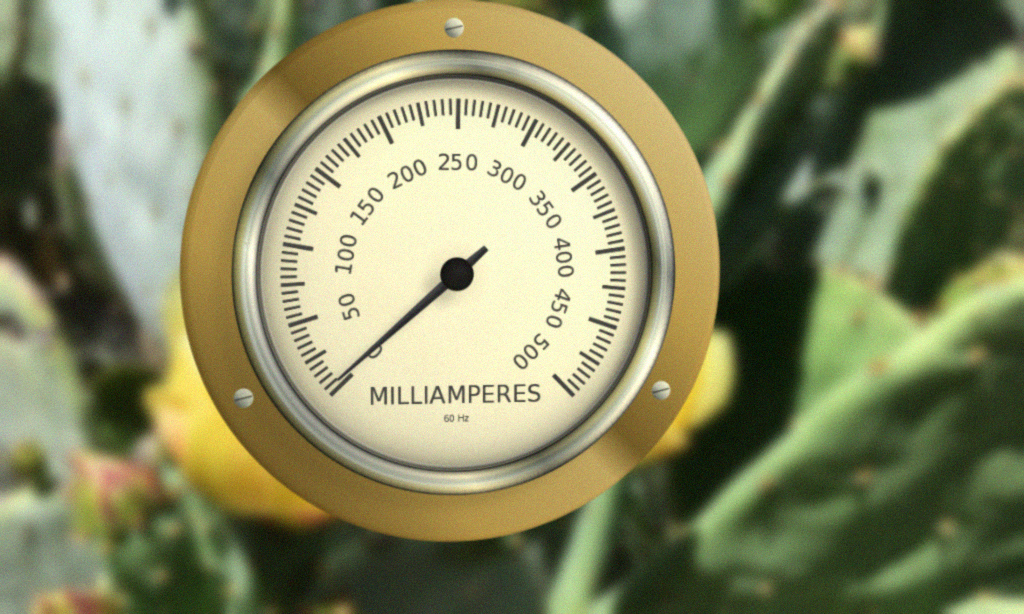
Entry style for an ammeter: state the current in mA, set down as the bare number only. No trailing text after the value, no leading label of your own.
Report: 5
